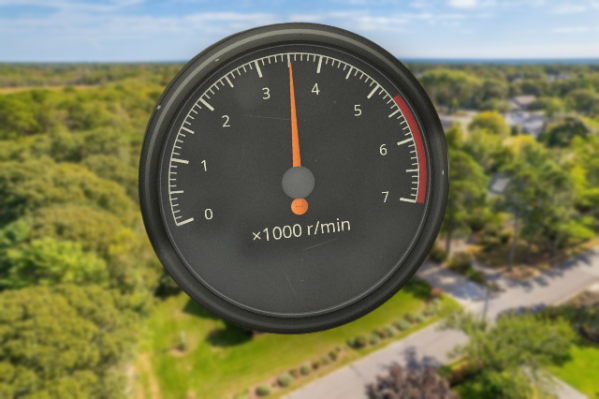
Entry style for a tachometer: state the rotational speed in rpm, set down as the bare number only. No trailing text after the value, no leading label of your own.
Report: 3500
